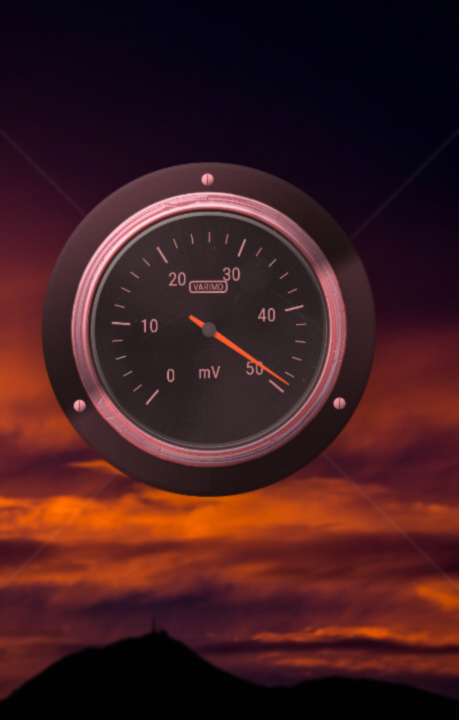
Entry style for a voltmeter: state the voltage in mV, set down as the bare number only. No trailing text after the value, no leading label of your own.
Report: 49
